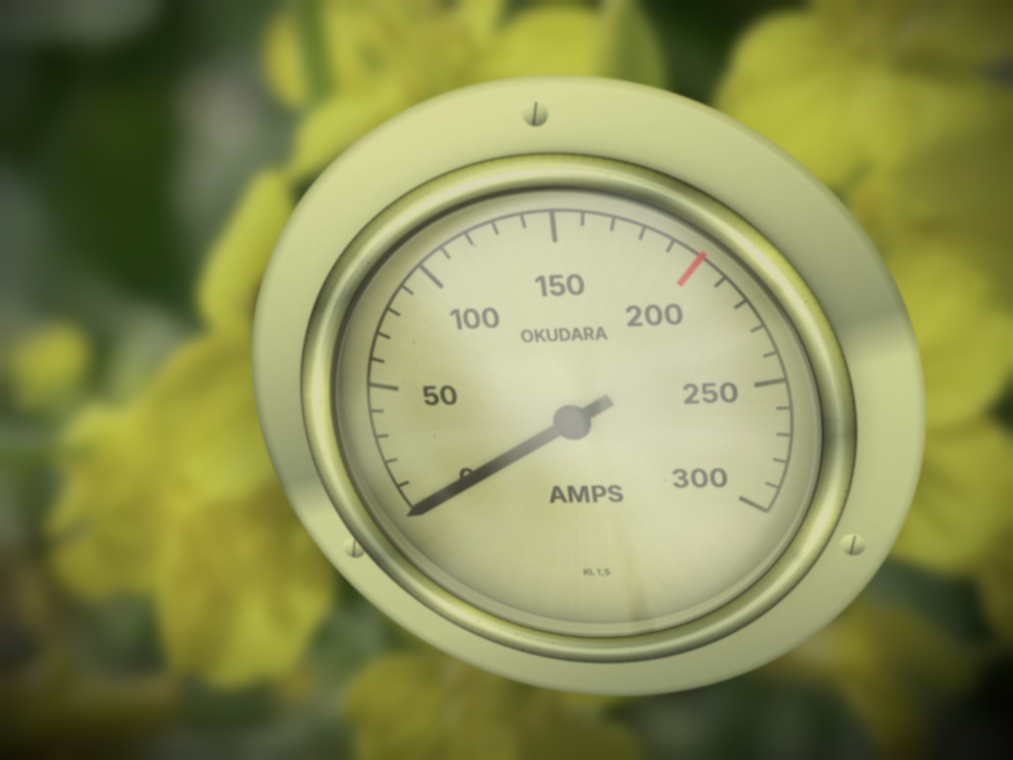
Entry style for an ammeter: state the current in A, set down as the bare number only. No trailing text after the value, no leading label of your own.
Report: 0
